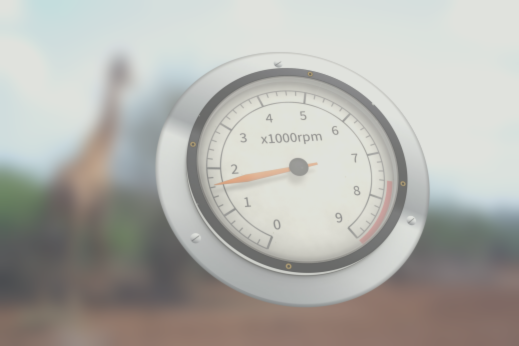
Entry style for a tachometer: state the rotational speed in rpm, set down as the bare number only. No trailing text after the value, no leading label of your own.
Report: 1600
